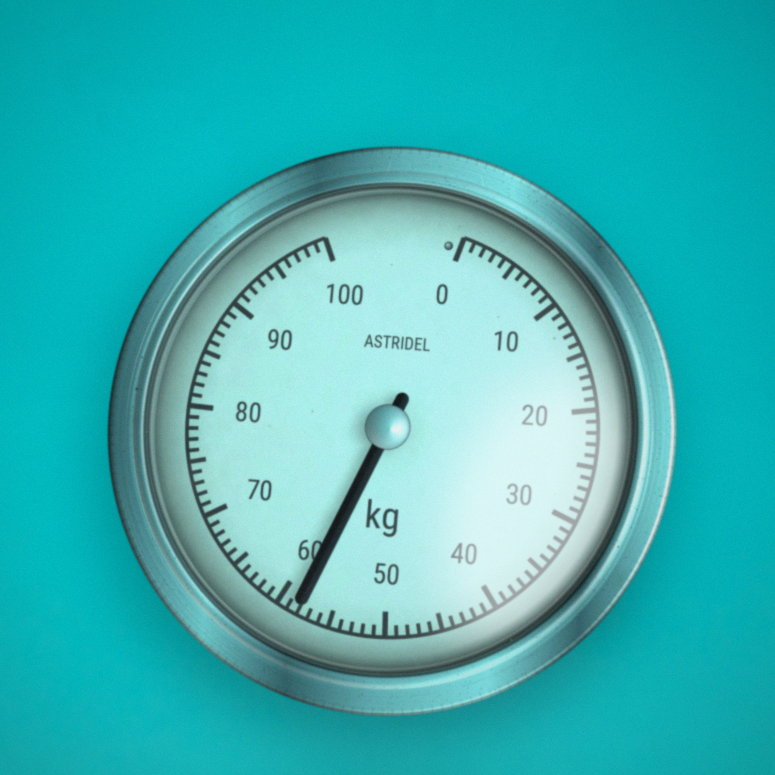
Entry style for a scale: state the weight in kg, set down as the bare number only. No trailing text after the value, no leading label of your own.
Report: 58
